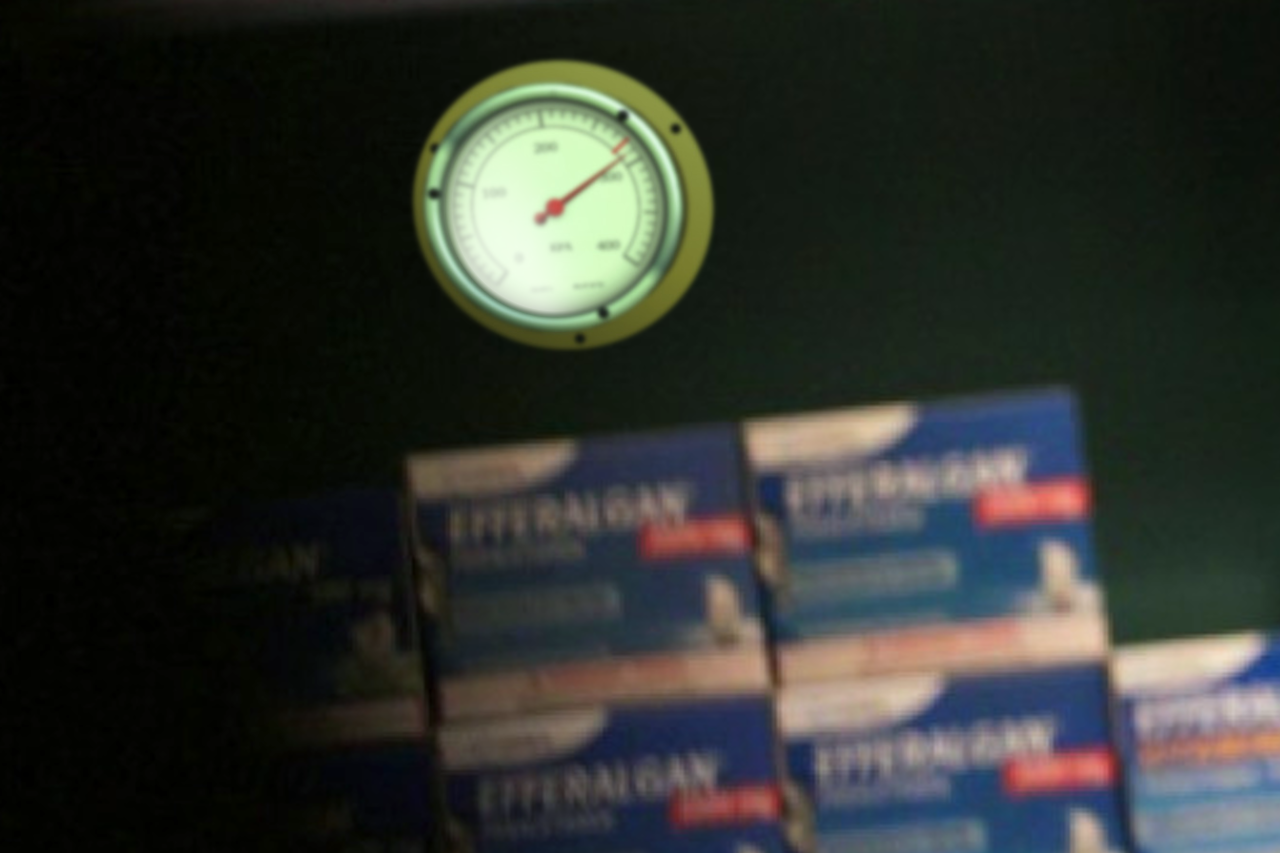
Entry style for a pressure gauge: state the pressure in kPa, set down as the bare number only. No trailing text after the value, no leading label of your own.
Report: 290
